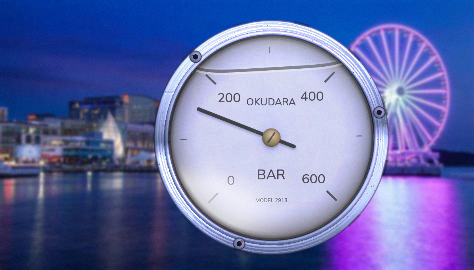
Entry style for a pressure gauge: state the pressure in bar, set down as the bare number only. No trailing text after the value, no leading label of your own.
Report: 150
